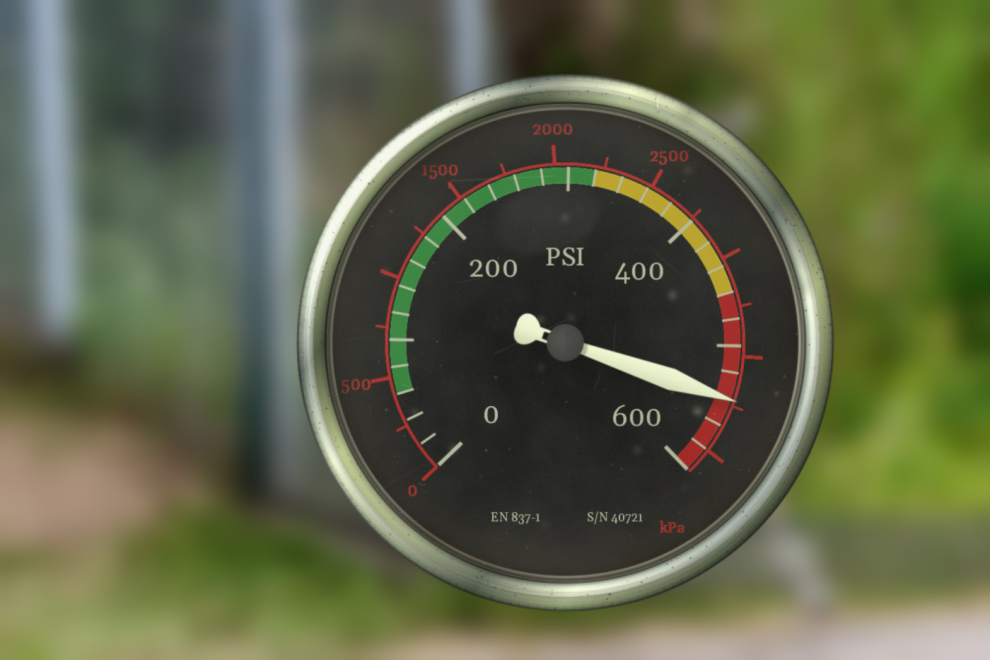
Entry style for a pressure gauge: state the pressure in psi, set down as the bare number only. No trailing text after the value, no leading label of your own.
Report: 540
